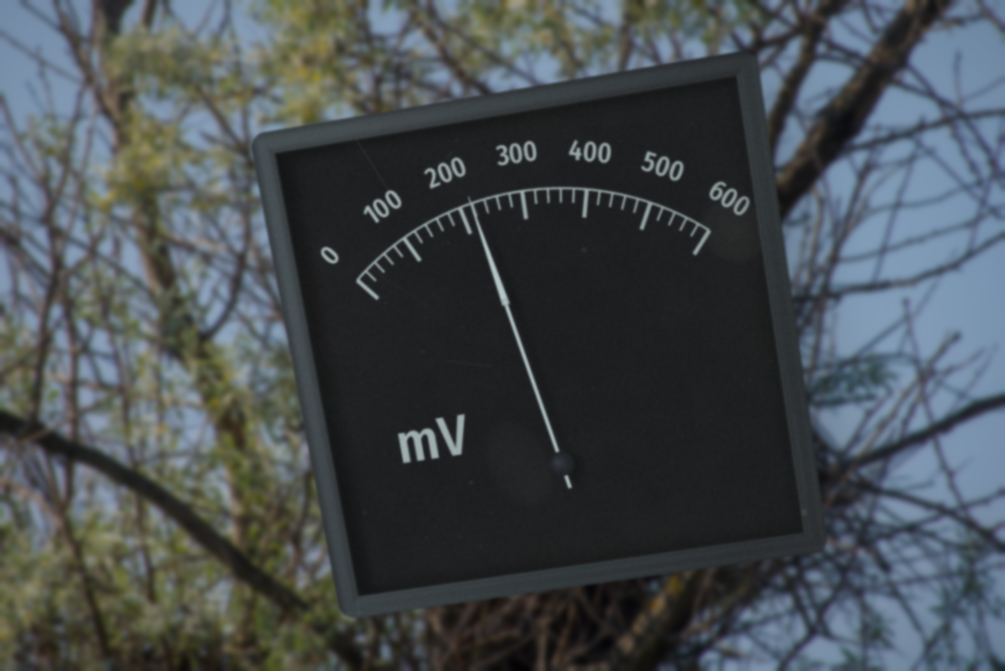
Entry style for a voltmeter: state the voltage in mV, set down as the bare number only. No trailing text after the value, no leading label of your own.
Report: 220
